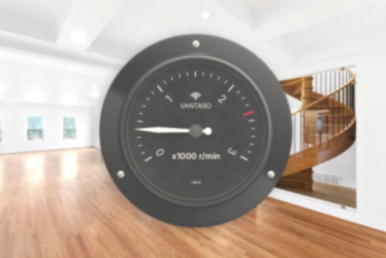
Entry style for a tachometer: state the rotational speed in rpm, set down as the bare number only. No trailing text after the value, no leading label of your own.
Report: 400
